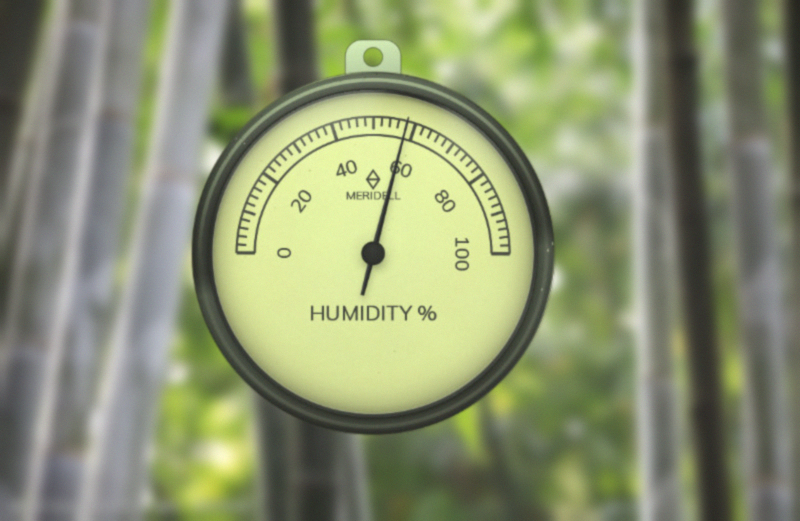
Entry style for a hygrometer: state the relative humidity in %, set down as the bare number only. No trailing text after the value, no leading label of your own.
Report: 58
